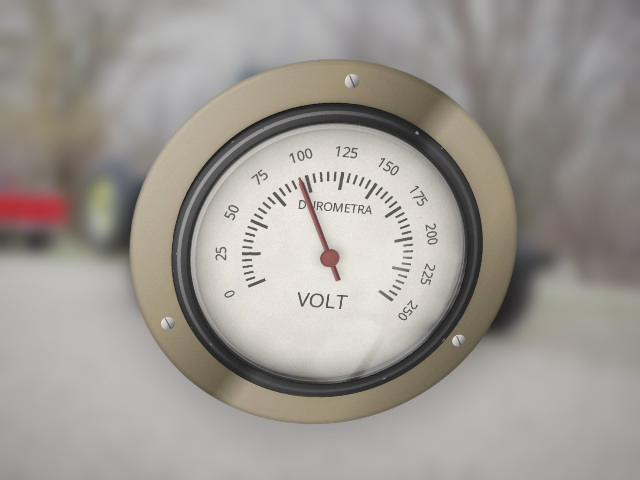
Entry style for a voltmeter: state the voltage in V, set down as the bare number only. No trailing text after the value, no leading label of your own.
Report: 95
